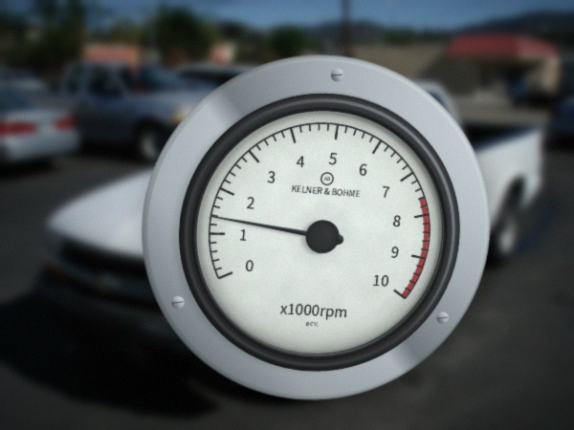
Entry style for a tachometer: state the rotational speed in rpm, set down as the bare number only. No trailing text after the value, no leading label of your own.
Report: 1400
